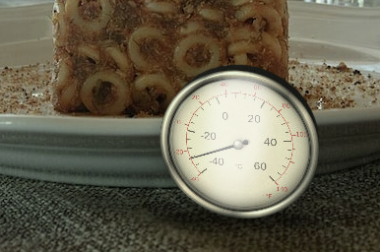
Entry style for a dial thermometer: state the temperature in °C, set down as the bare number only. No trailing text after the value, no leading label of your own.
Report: -32
